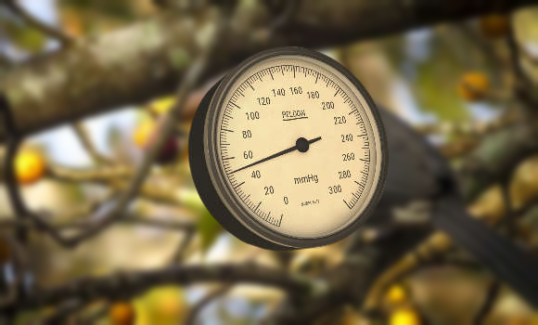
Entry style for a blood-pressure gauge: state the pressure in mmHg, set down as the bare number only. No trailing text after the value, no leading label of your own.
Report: 50
